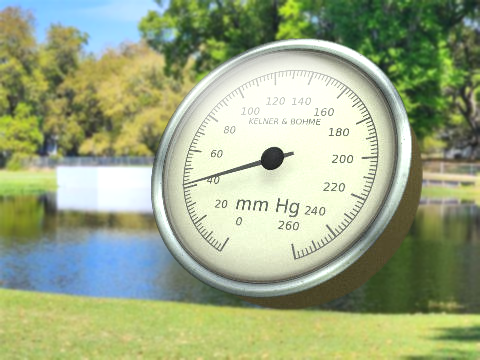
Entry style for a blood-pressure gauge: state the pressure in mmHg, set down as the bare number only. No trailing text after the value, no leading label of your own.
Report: 40
